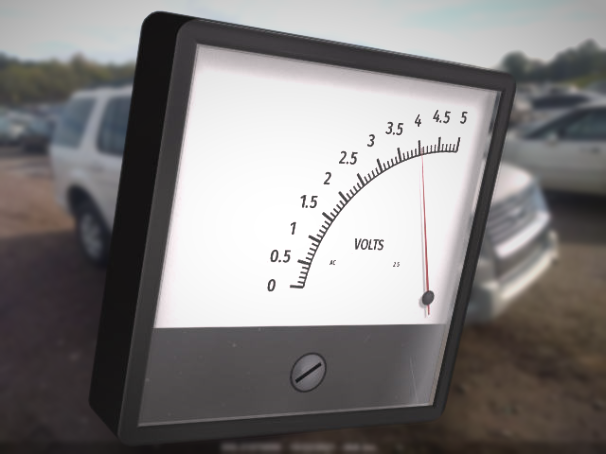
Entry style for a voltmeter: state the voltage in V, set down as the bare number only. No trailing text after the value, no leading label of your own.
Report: 4
